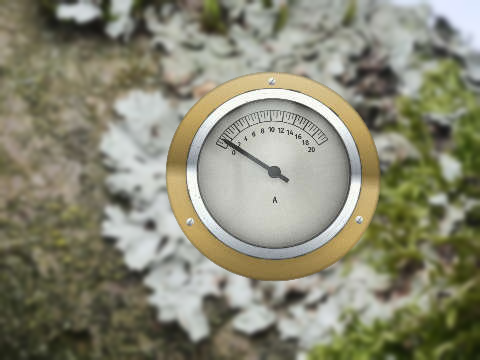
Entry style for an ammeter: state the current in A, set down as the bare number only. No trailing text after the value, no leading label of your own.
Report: 1
